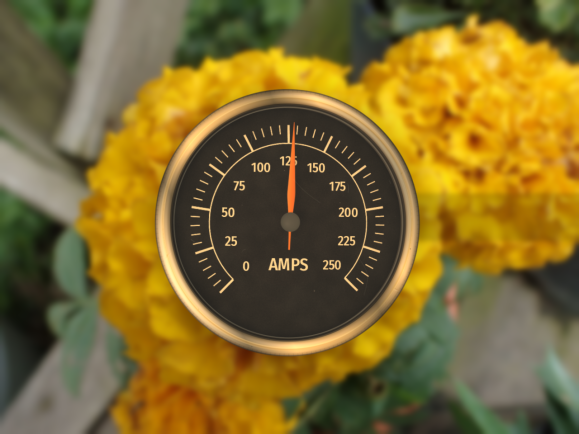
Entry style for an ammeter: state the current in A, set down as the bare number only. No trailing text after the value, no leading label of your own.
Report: 127.5
